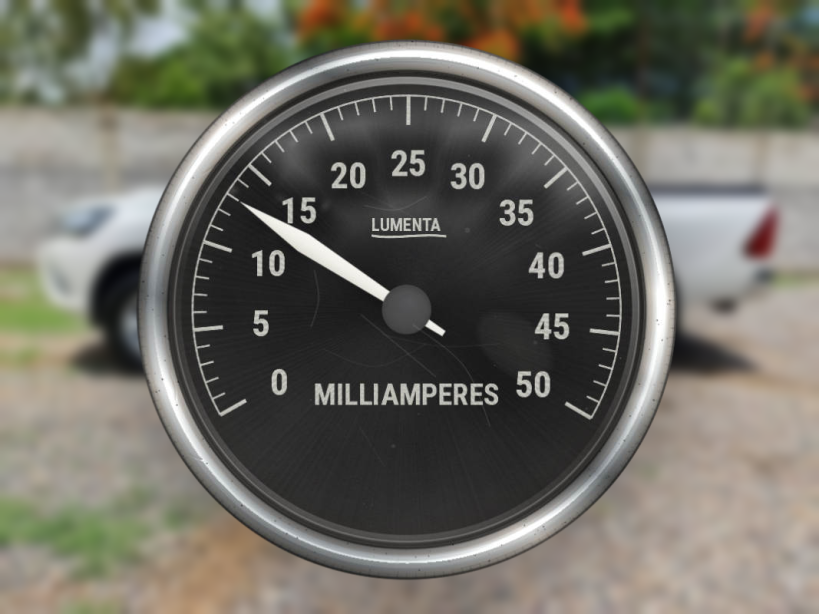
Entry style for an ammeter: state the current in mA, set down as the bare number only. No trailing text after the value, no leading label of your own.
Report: 13
